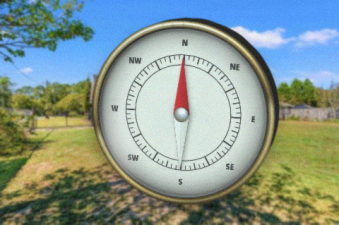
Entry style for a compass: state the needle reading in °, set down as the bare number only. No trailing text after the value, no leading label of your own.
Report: 0
